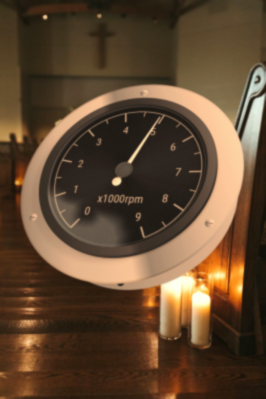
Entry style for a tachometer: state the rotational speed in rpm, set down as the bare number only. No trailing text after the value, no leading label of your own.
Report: 5000
